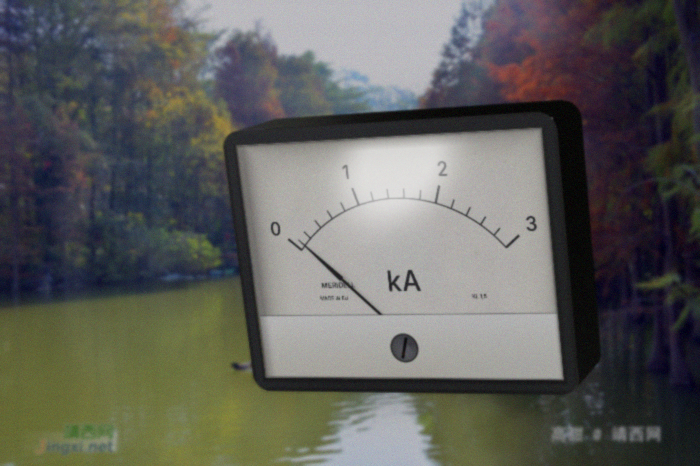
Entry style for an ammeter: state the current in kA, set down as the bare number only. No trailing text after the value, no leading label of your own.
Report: 0.1
